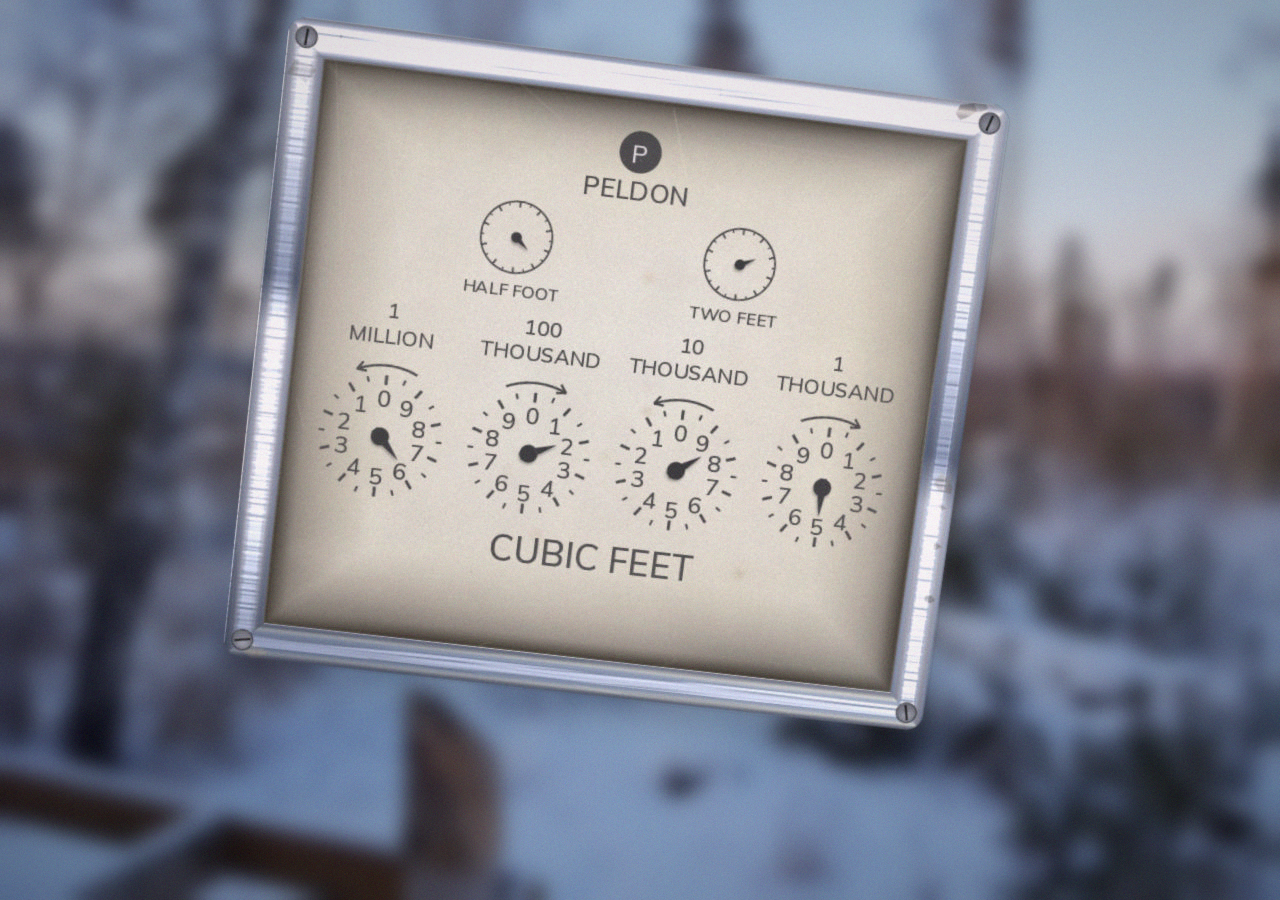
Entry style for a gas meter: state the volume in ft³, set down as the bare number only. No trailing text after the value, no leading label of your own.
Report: 618500
